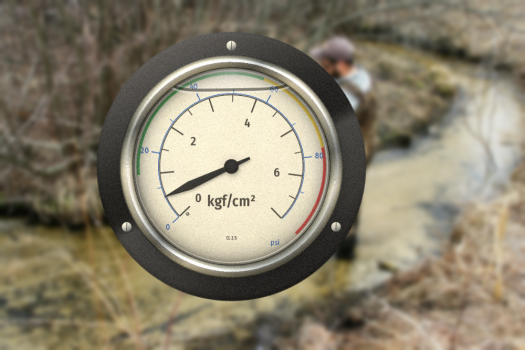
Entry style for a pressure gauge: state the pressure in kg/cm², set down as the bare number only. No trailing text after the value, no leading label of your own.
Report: 0.5
